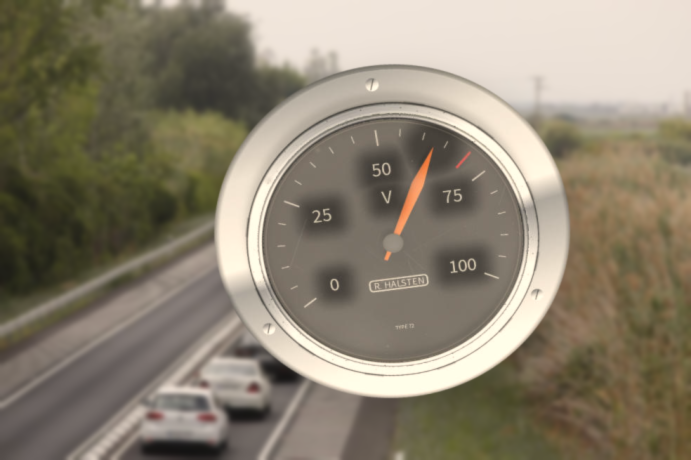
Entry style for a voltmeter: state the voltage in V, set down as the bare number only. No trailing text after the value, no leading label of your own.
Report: 62.5
